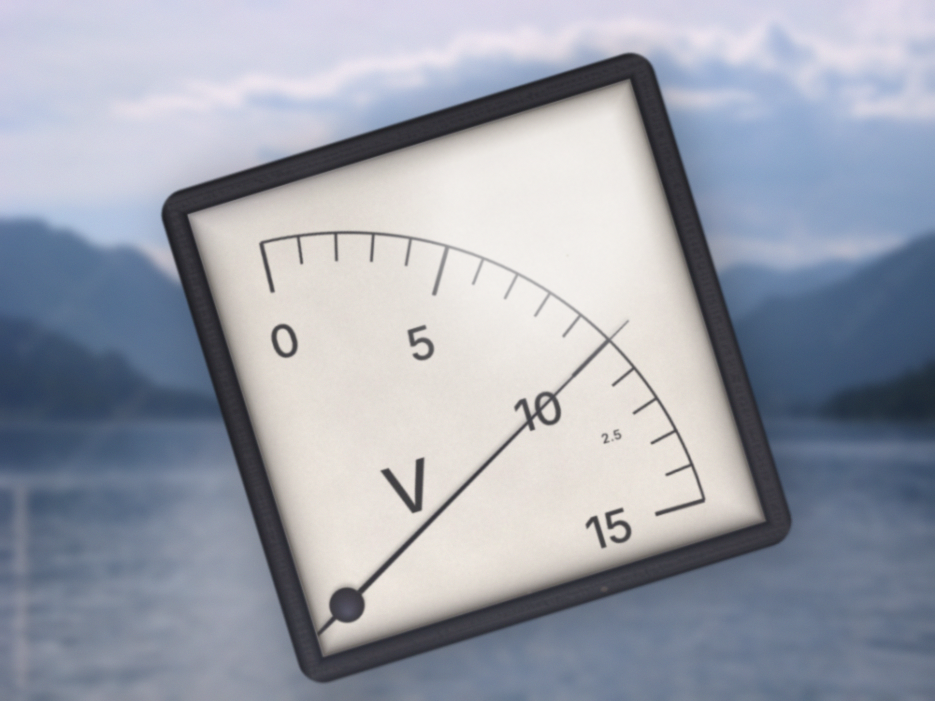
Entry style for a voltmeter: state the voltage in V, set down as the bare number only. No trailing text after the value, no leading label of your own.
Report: 10
